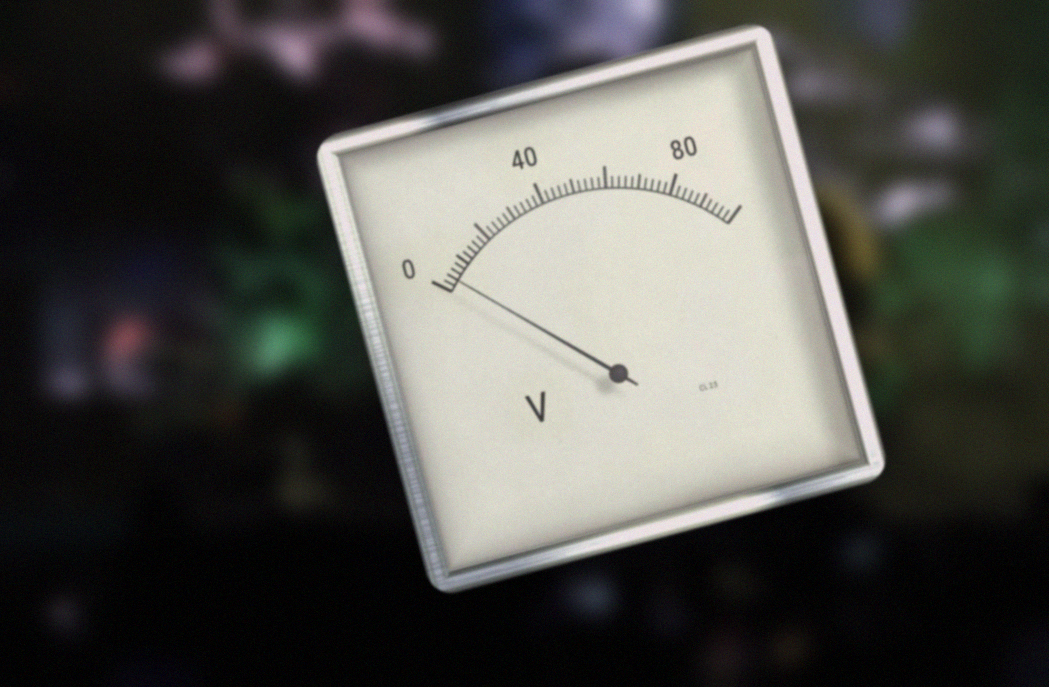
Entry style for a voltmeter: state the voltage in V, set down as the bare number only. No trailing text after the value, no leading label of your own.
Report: 4
